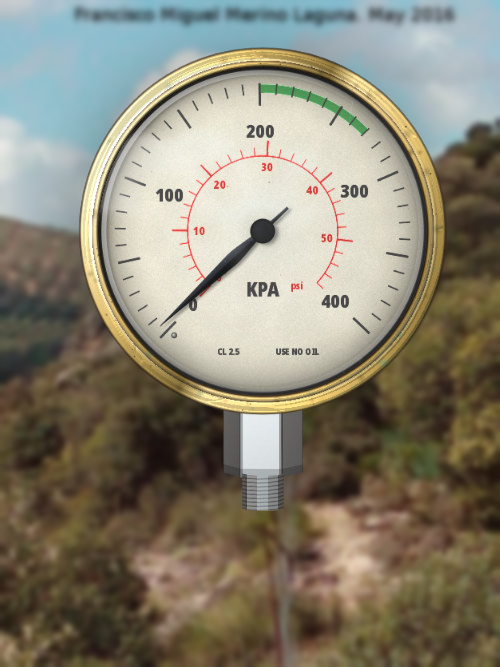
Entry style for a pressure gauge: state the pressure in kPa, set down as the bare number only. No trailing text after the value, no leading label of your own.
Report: 5
